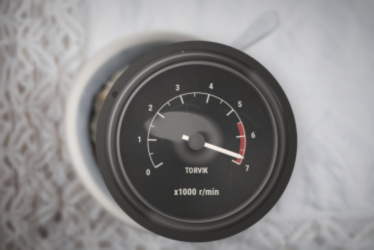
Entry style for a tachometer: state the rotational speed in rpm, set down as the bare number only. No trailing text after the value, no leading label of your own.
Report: 6750
